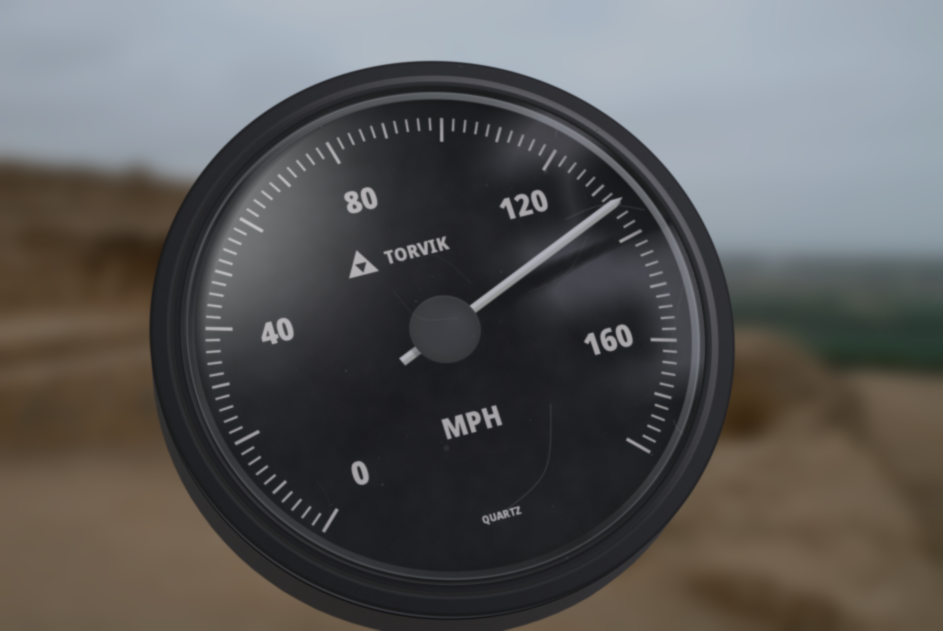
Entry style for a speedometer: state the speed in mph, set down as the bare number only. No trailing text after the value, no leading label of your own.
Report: 134
